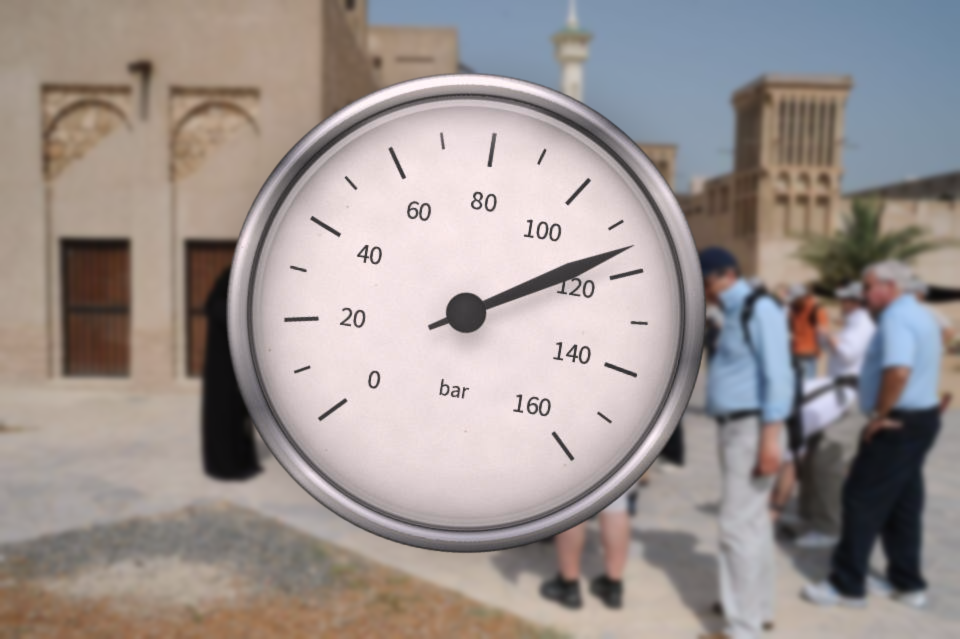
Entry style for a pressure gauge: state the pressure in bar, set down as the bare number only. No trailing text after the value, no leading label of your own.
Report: 115
